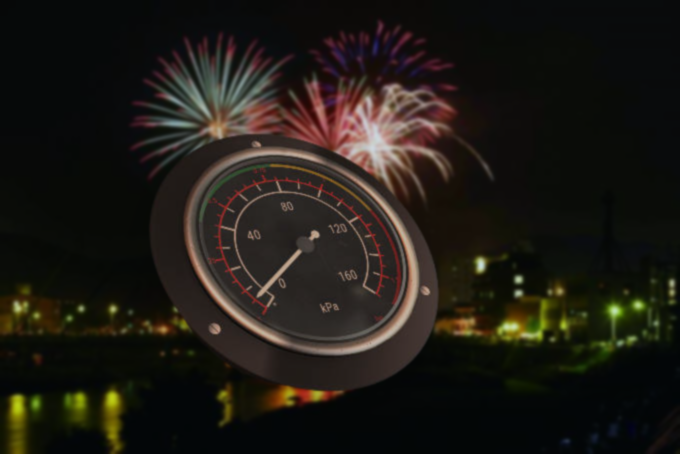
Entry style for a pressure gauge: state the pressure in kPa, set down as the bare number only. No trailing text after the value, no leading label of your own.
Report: 5
